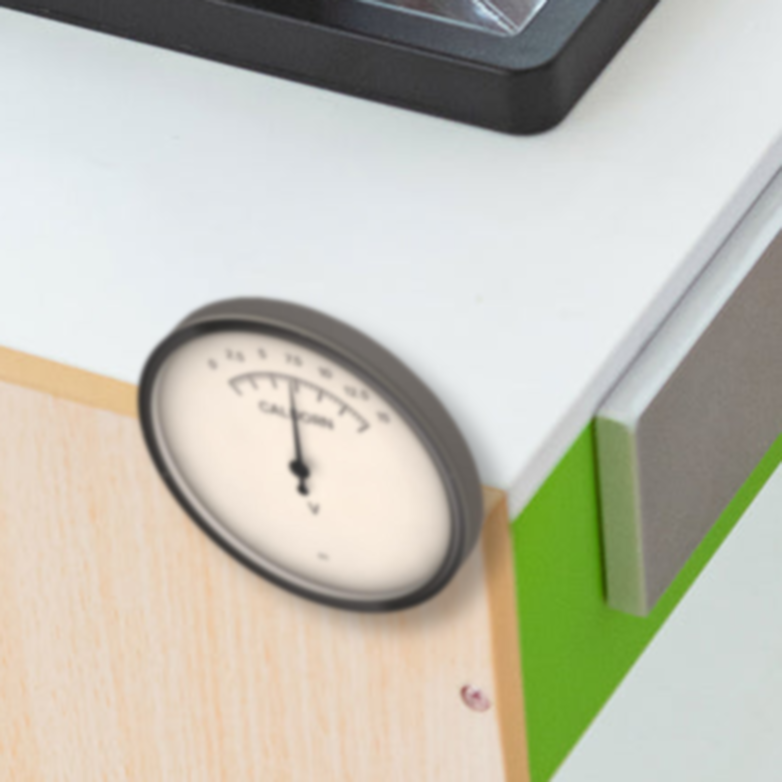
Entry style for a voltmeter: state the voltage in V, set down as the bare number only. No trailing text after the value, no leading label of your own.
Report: 7.5
